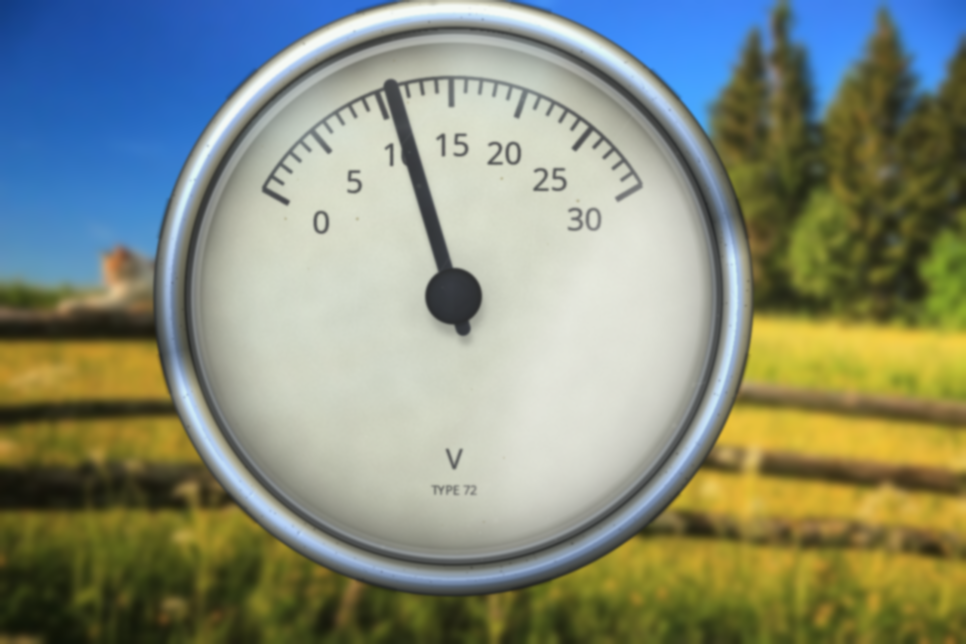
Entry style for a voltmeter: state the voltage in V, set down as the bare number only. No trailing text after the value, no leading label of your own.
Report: 11
